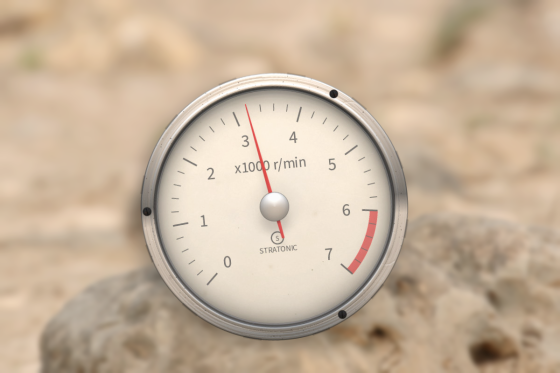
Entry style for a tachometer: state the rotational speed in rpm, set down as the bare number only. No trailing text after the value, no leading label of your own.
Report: 3200
